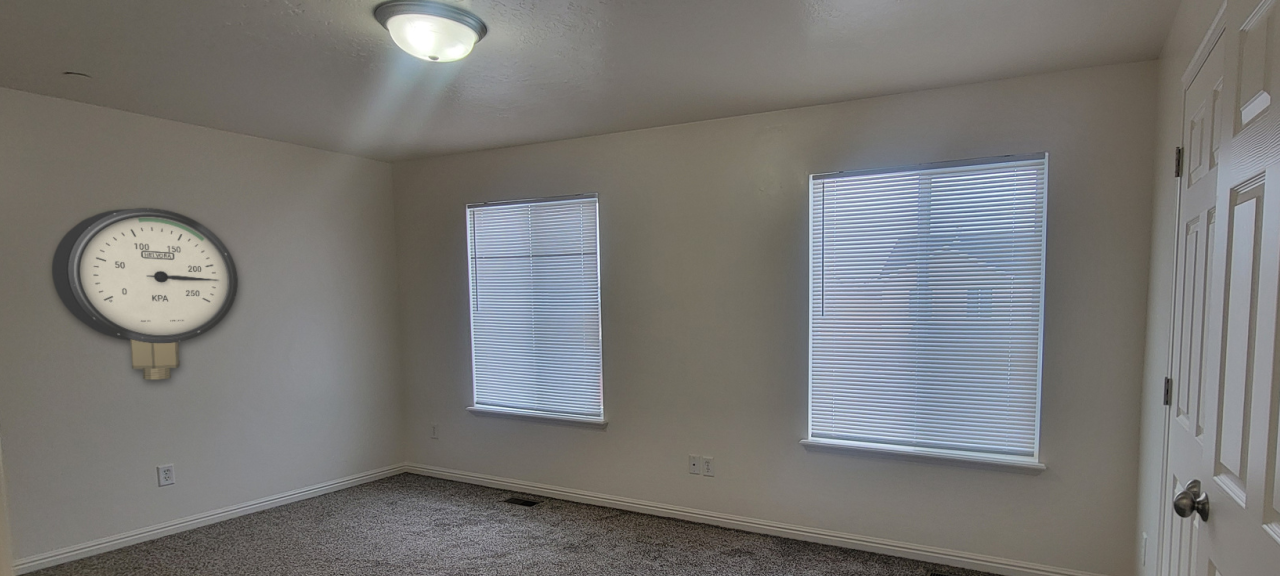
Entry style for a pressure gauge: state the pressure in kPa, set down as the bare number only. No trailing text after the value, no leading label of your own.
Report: 220
